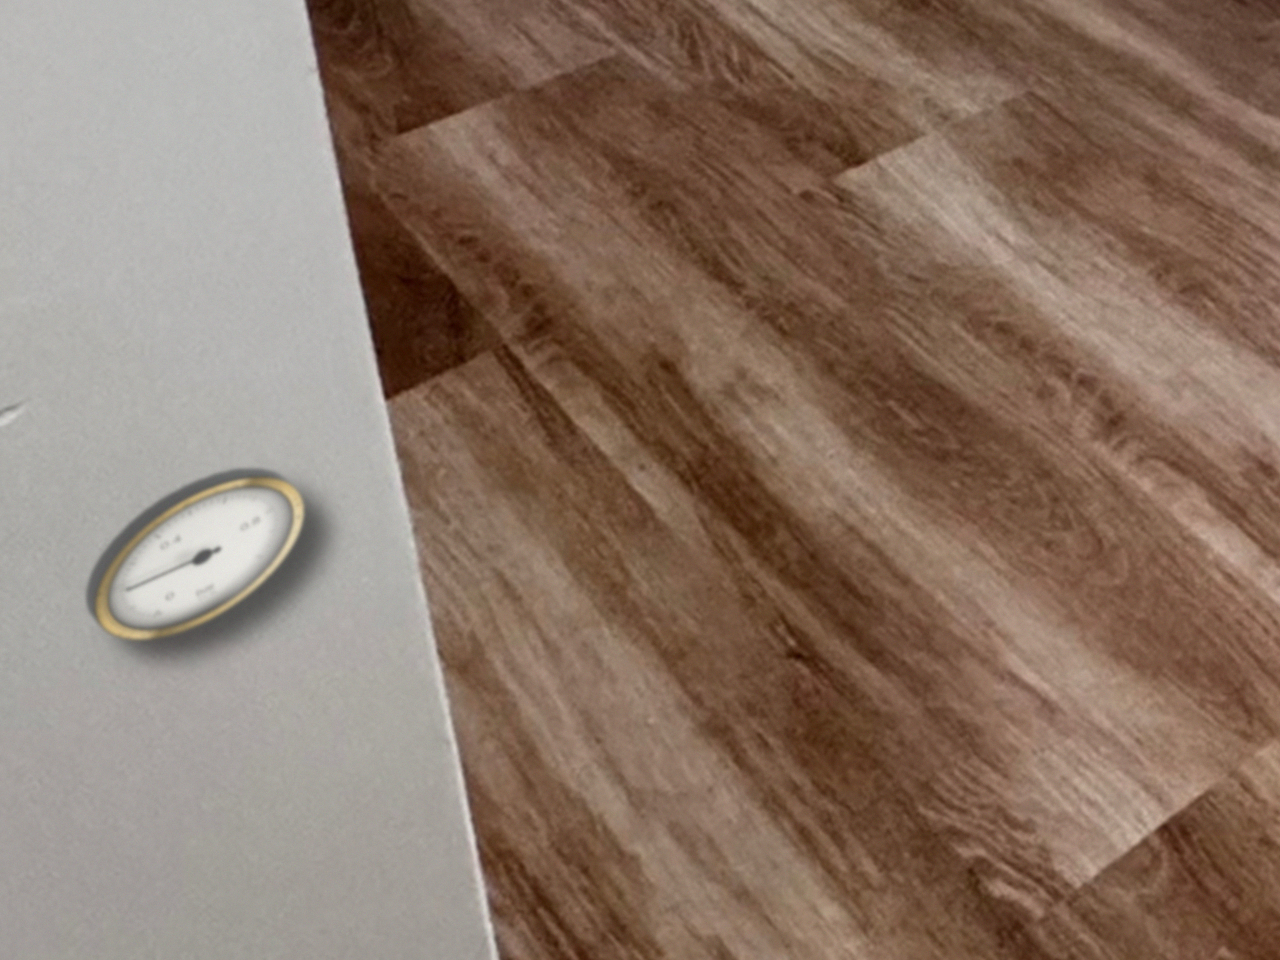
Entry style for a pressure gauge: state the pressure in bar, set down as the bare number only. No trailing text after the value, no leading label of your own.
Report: 0.2
